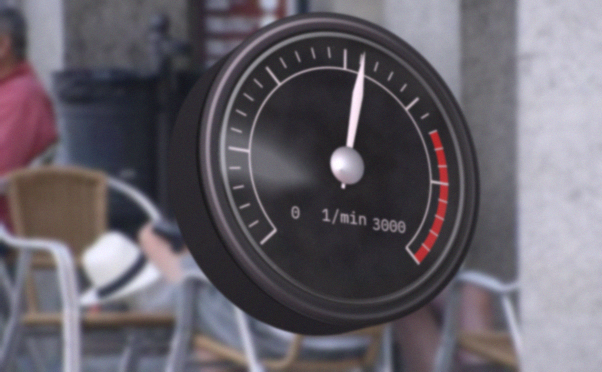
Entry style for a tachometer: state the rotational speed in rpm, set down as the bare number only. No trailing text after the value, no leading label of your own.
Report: 1600
